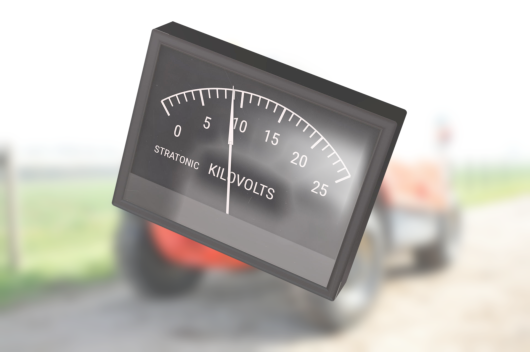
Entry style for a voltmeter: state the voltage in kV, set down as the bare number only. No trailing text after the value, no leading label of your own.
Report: 9
